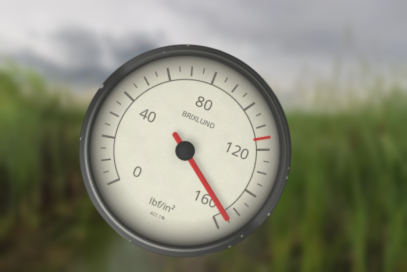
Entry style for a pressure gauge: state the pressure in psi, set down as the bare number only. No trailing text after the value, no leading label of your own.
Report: 155
